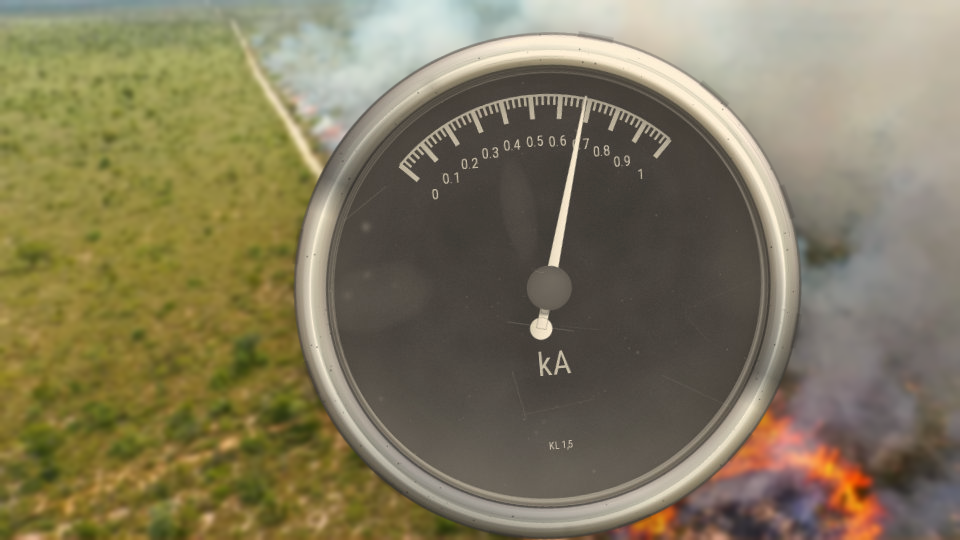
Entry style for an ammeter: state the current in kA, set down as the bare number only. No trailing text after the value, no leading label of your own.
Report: 0.68
